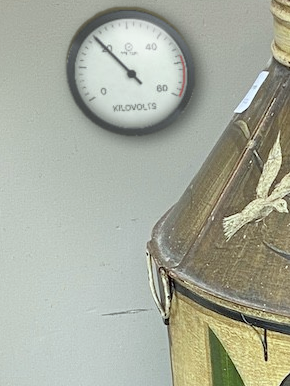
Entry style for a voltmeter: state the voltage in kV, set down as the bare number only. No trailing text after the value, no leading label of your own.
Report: 20
